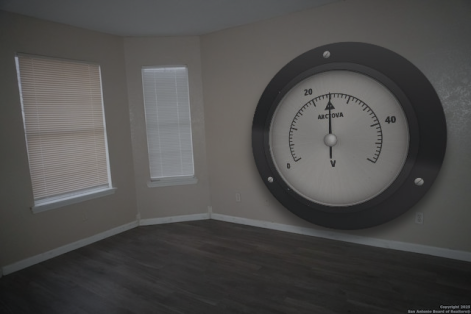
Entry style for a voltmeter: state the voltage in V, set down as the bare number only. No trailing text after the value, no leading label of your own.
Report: 25
